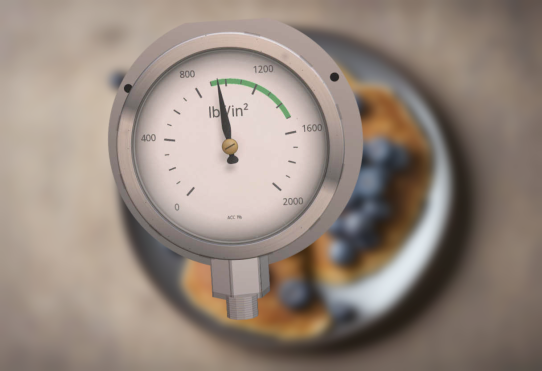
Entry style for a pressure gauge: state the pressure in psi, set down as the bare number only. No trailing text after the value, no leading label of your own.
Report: 950
